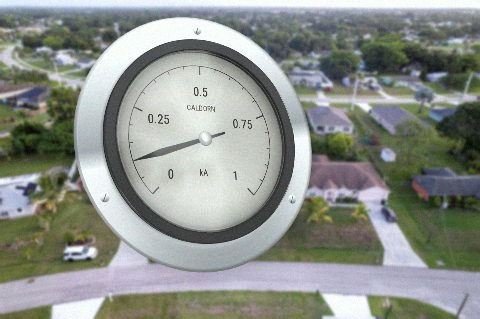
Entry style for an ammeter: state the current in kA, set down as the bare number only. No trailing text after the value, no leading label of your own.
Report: 0.1
